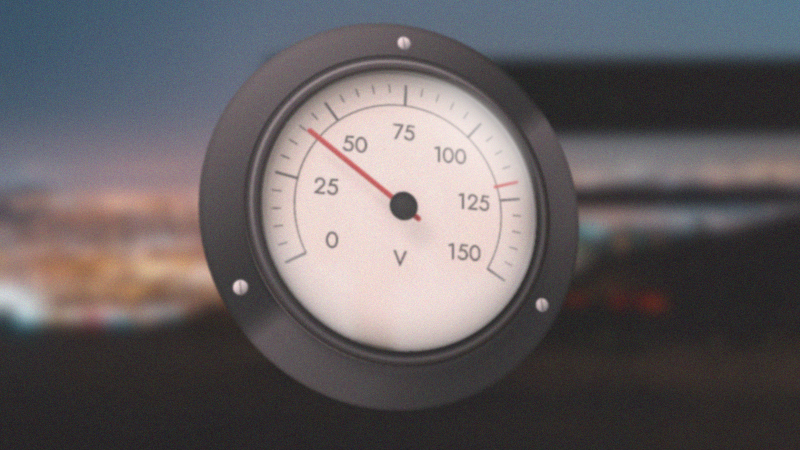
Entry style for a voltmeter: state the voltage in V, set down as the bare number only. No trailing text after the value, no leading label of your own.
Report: 40
